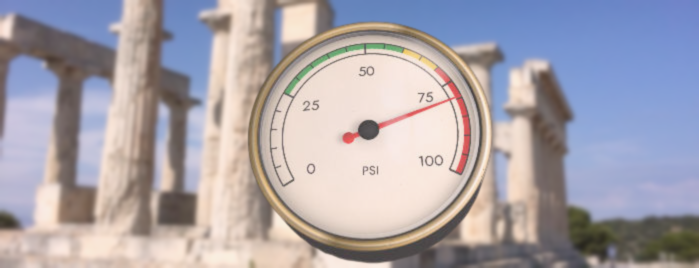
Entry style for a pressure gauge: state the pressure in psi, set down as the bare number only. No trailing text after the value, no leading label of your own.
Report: 80
